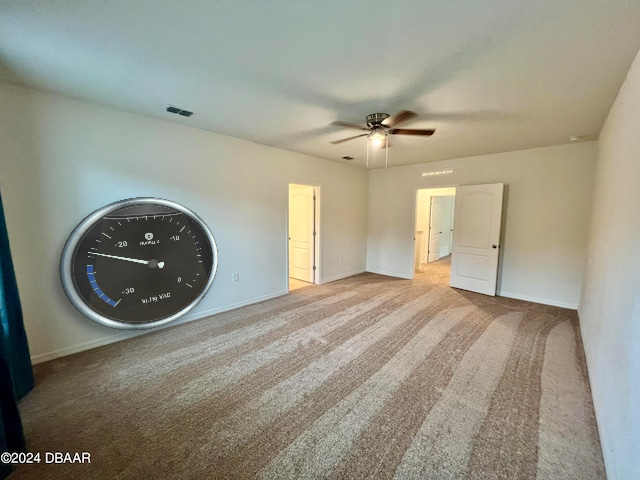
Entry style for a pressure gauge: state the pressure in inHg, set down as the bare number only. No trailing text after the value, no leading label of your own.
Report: -22.5
